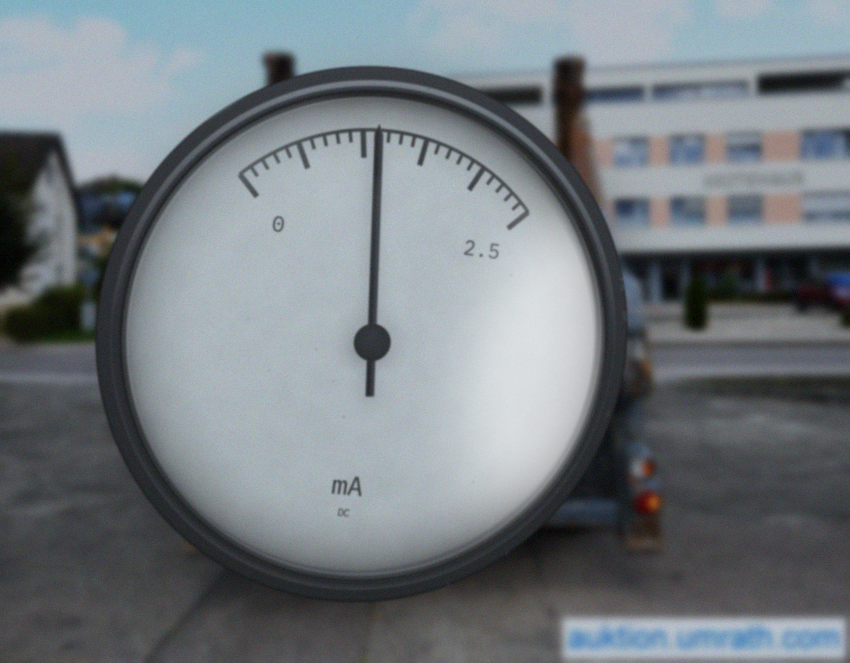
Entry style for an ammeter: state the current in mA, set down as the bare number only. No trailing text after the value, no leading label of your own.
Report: 1.1
